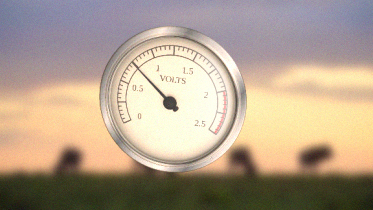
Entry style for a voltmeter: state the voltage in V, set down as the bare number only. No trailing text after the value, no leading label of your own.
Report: 0.75
